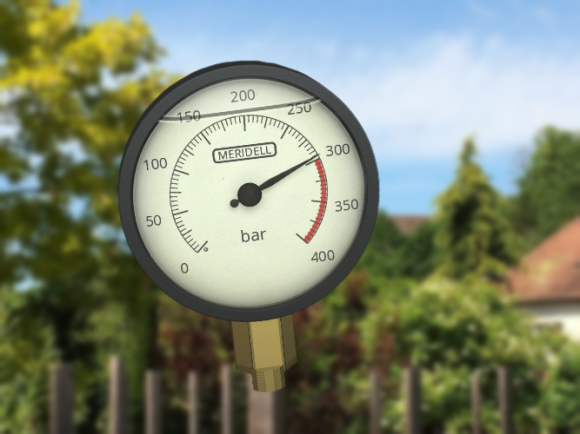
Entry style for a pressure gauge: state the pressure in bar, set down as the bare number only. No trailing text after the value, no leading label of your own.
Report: 295
